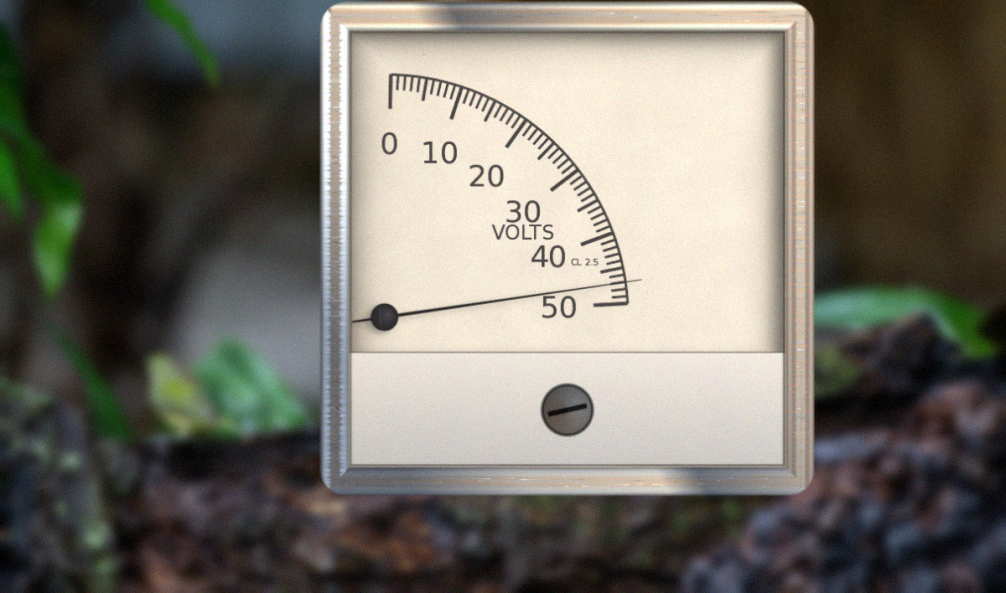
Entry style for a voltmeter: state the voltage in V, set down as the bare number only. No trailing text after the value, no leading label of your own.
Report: 47
